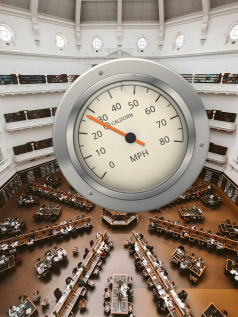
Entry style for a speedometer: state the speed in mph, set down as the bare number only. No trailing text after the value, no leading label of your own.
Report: 27.5
